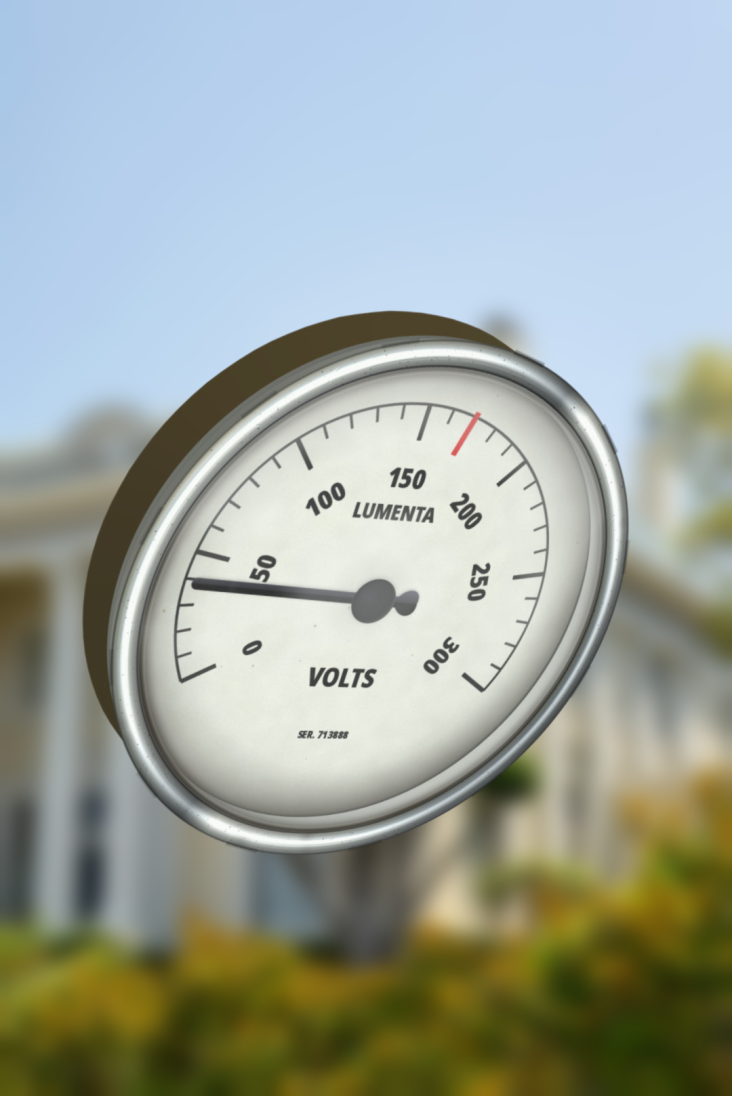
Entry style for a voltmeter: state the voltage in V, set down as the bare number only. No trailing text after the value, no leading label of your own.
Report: 40
